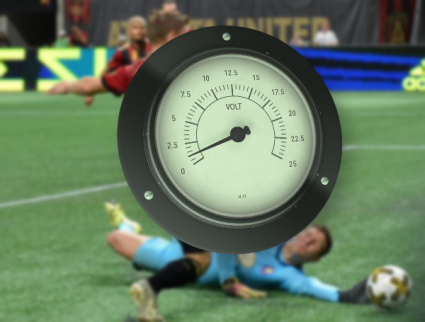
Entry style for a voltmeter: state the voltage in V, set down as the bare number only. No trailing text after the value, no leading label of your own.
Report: 1
